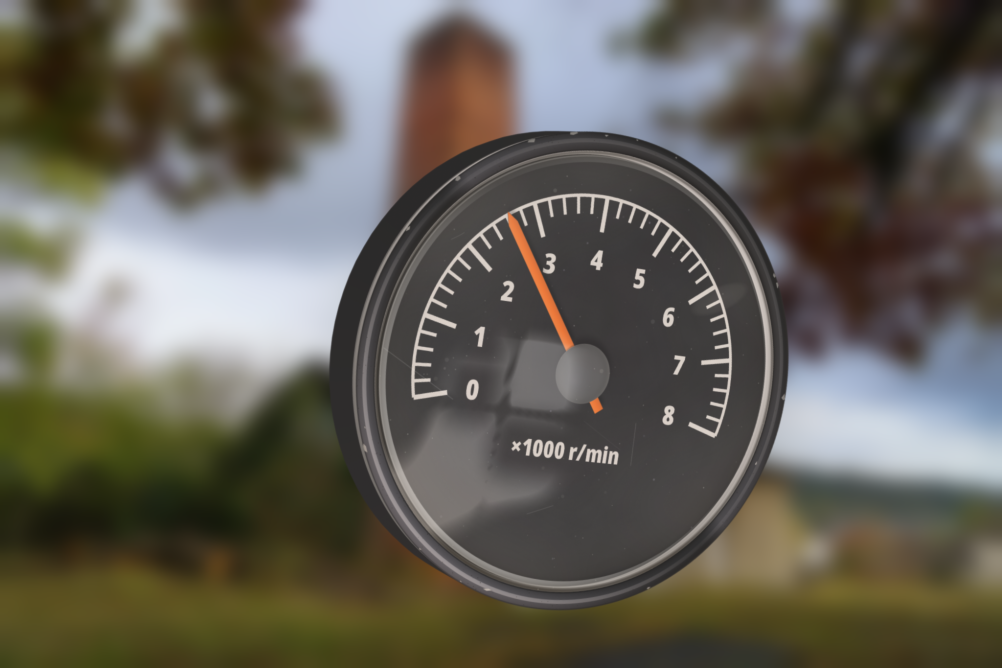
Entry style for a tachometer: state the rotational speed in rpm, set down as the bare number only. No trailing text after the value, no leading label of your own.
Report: 2600
